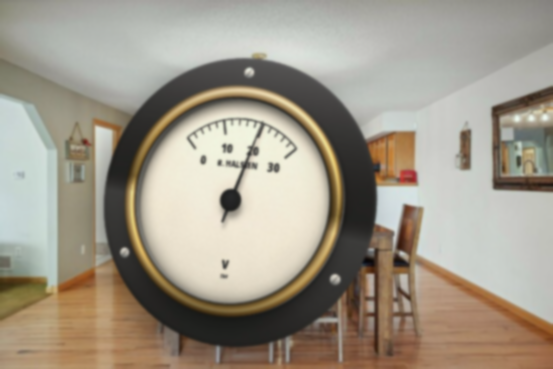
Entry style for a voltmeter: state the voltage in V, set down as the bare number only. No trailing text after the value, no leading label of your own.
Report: 20
